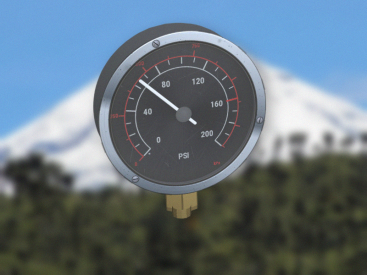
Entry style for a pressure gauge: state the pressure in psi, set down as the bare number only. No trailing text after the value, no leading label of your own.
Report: 65
